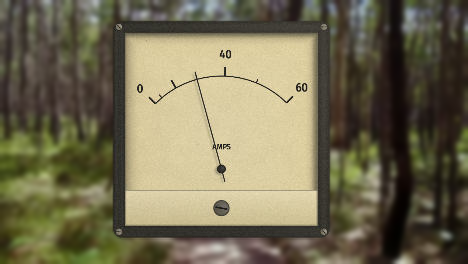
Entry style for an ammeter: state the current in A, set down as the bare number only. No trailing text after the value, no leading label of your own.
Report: 30
